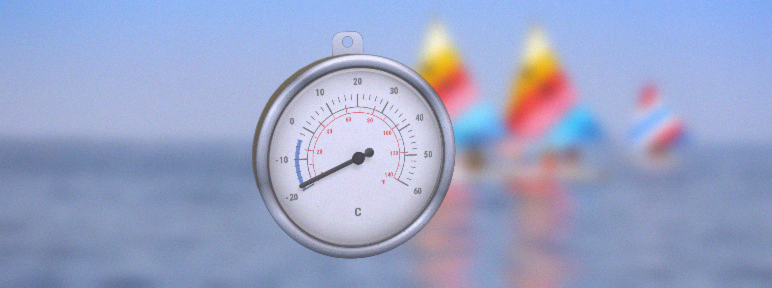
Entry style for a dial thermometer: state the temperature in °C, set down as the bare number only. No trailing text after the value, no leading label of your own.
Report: -18
